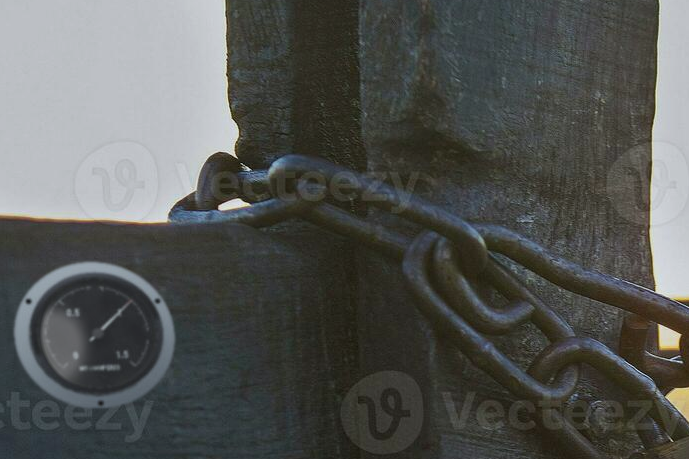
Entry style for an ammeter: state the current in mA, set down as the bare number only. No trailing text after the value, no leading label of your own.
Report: 1
